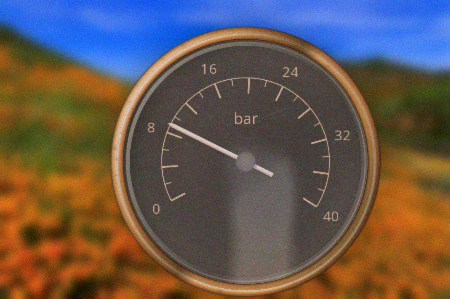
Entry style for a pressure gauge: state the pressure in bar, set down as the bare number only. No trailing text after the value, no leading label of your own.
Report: 9
